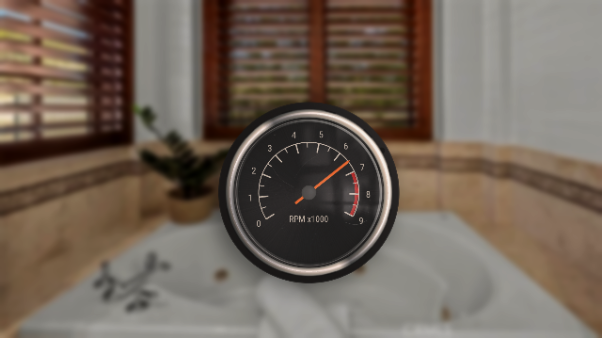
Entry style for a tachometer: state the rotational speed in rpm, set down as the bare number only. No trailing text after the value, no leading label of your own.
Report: 6500
